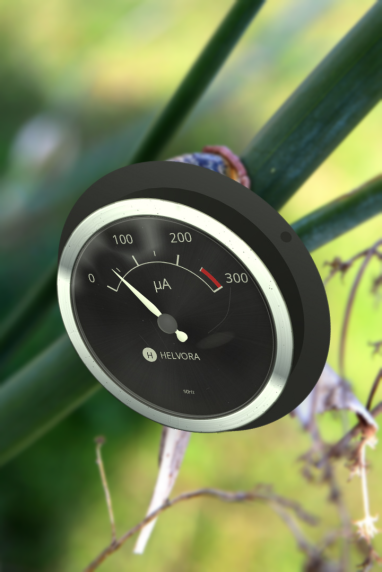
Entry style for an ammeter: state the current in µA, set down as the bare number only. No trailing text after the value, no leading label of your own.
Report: 50
